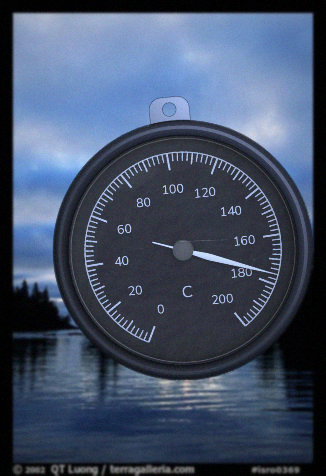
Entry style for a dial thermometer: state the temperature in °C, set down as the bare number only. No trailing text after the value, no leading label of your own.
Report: 176
